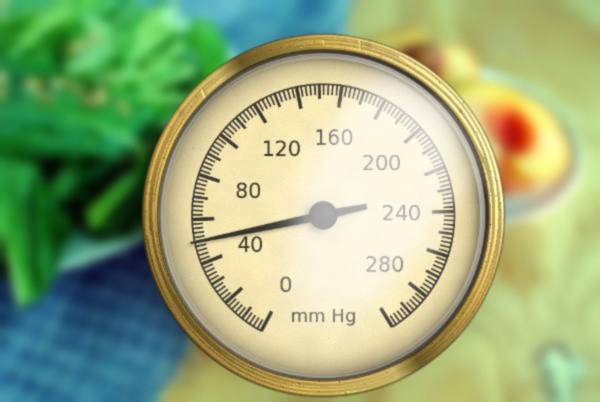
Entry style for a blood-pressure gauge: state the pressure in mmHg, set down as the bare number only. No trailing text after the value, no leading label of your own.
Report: 50
